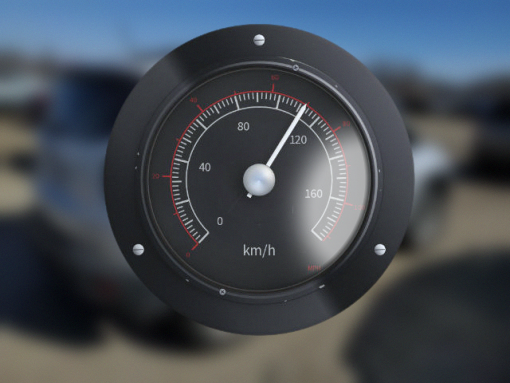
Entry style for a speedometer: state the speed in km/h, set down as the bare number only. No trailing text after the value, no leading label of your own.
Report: 112
